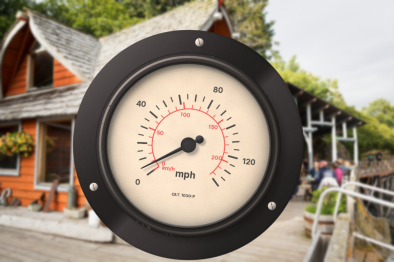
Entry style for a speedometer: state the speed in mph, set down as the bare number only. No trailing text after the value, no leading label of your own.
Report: 5
